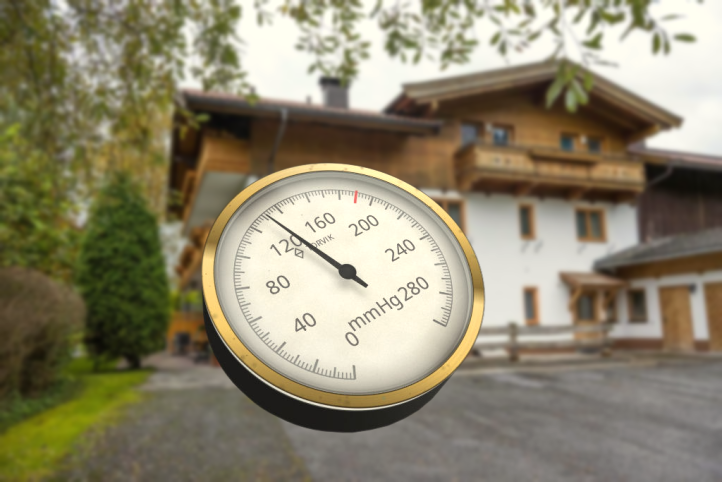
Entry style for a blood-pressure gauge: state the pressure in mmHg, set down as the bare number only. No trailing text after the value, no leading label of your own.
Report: 130
